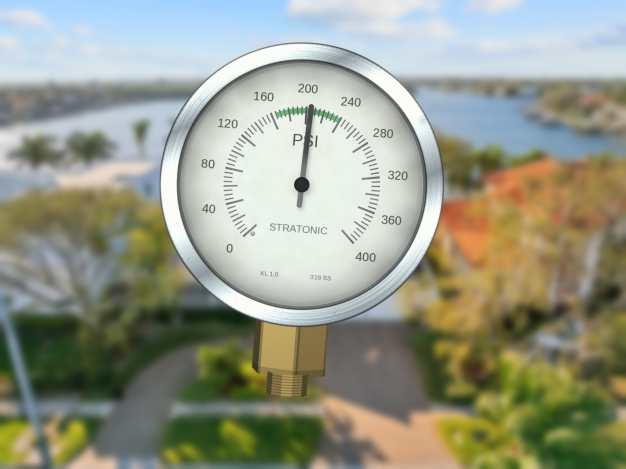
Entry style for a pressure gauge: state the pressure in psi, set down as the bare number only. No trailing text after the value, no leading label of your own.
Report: 205
